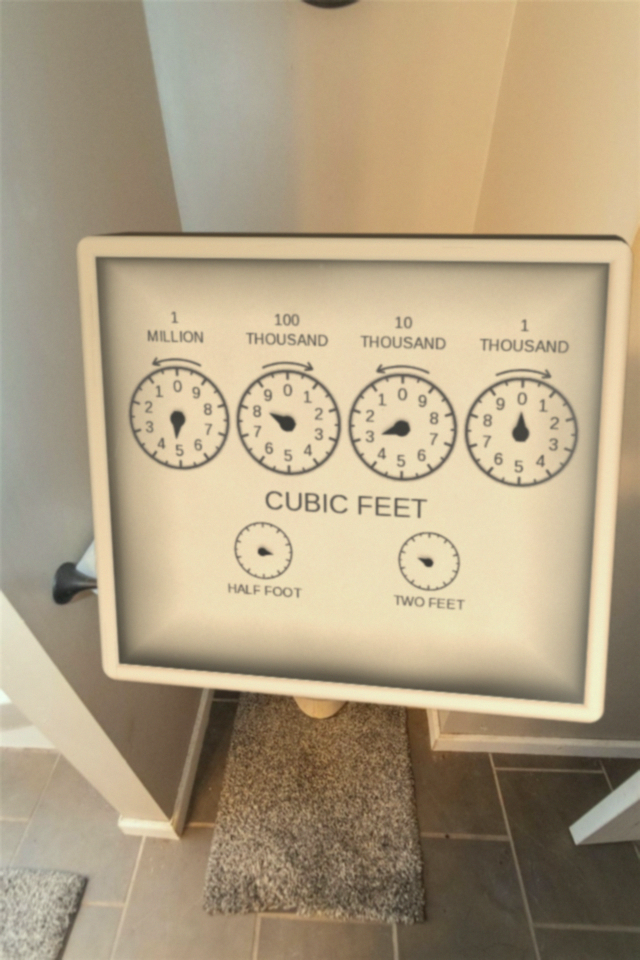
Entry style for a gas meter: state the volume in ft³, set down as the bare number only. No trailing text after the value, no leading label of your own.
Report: 483000
